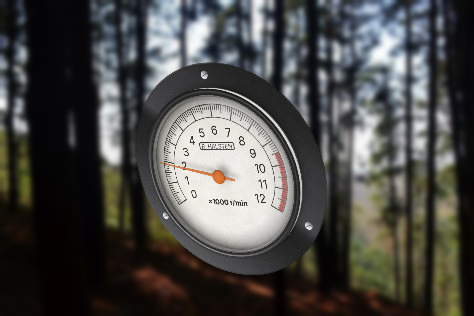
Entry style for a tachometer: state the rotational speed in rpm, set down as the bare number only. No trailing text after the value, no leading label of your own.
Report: 2000
